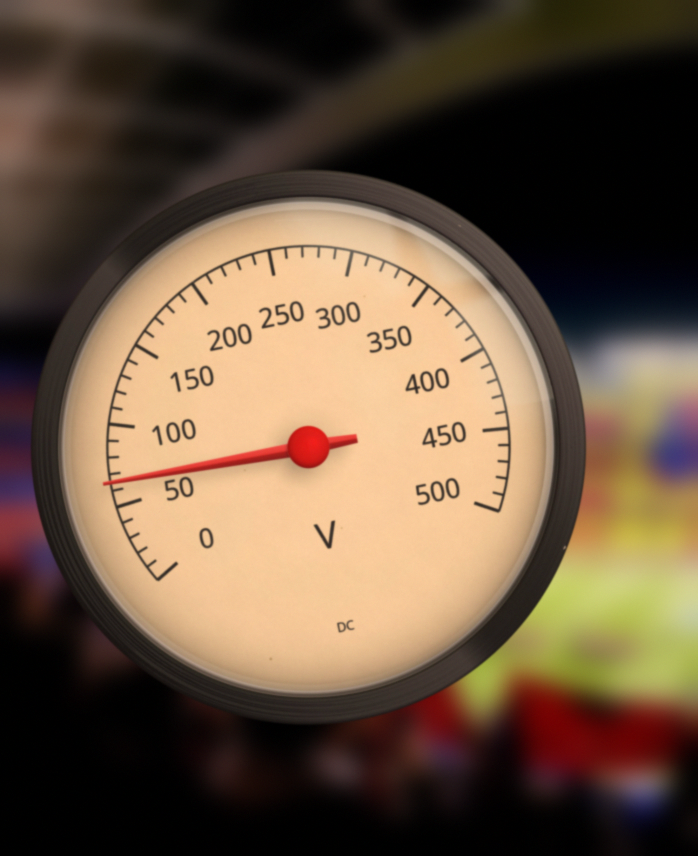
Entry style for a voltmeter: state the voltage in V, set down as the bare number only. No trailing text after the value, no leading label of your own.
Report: 65
